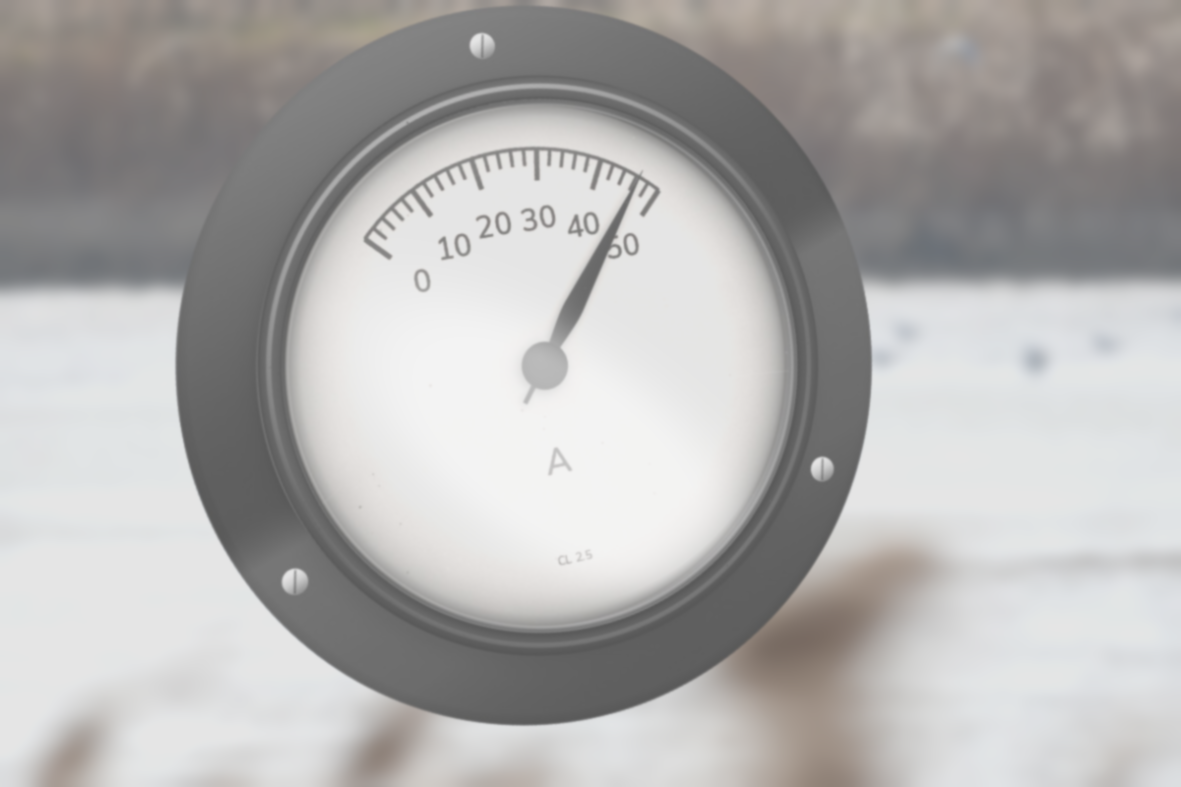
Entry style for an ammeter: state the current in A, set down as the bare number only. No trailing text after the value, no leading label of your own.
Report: 46
